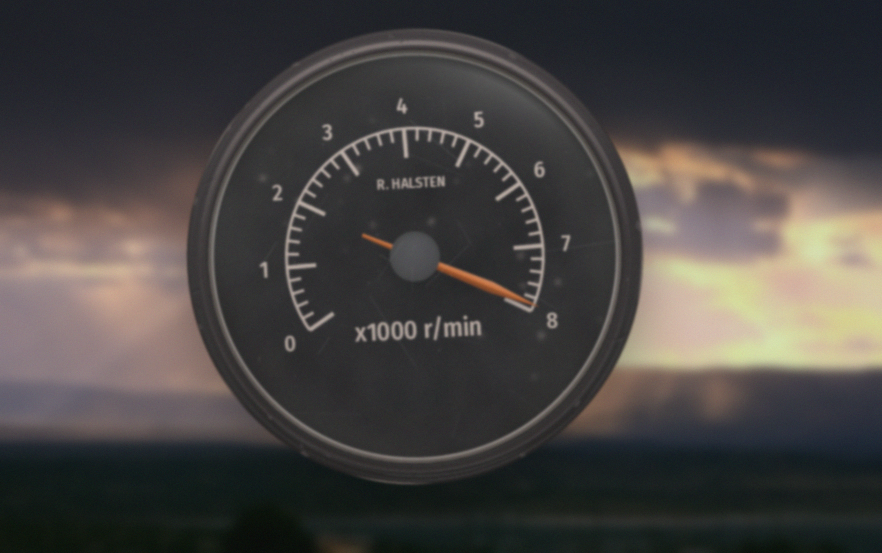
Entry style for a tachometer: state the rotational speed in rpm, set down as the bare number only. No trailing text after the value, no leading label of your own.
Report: 7900
